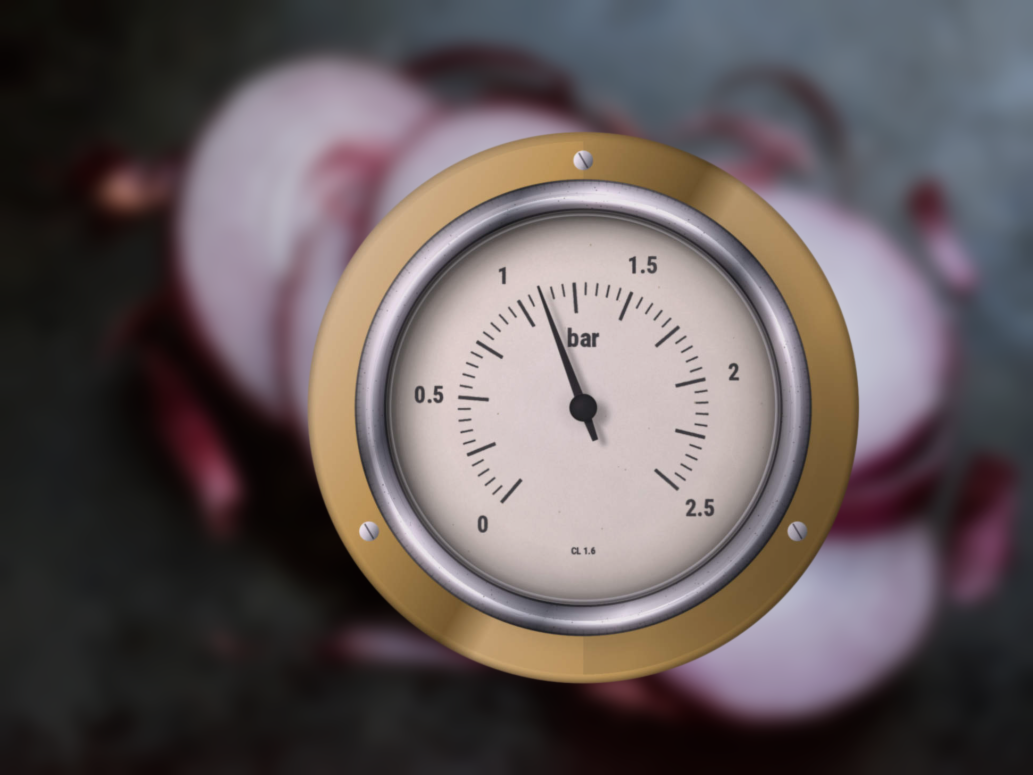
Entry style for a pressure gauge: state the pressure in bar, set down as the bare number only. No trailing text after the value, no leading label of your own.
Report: 1.1
